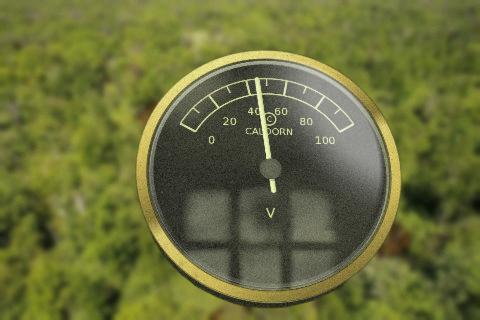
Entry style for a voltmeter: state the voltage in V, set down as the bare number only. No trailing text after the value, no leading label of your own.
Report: 45
